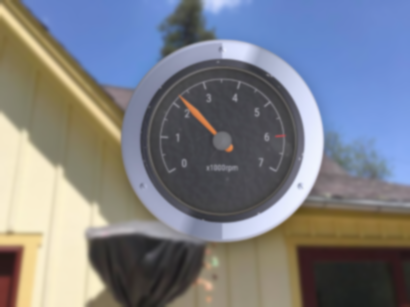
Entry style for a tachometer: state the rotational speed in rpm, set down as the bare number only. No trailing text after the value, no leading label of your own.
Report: 2250
